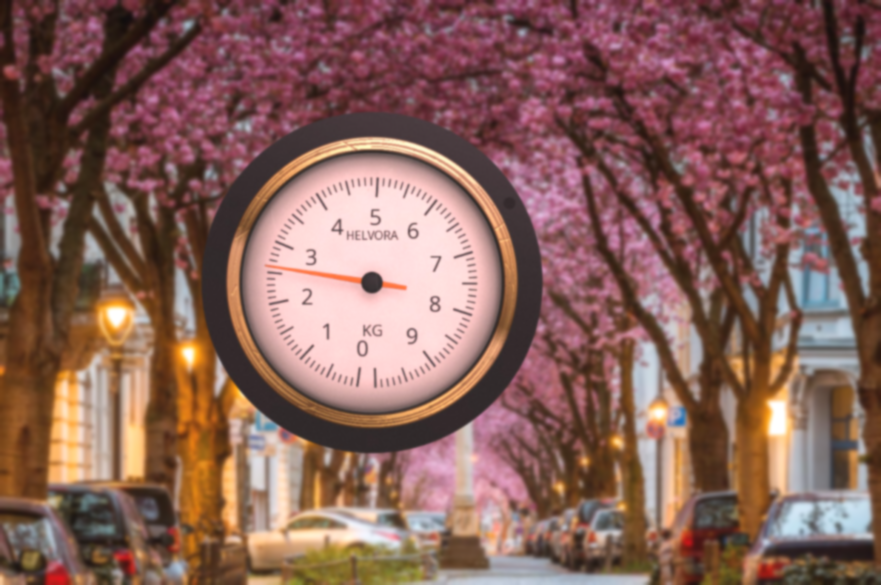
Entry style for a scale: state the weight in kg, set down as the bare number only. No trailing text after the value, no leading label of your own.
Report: 2.6
